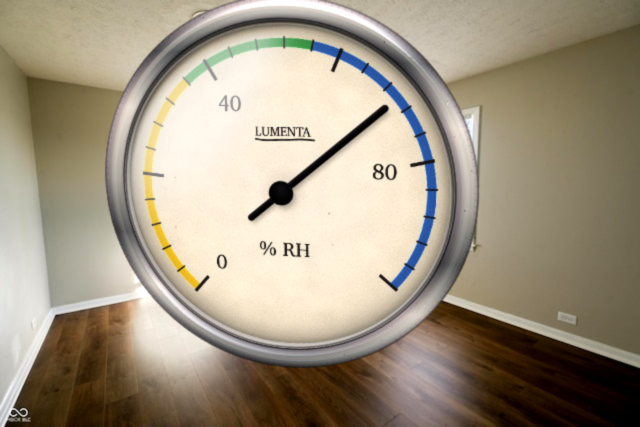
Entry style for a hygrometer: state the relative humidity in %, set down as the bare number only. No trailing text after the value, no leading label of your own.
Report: 70
